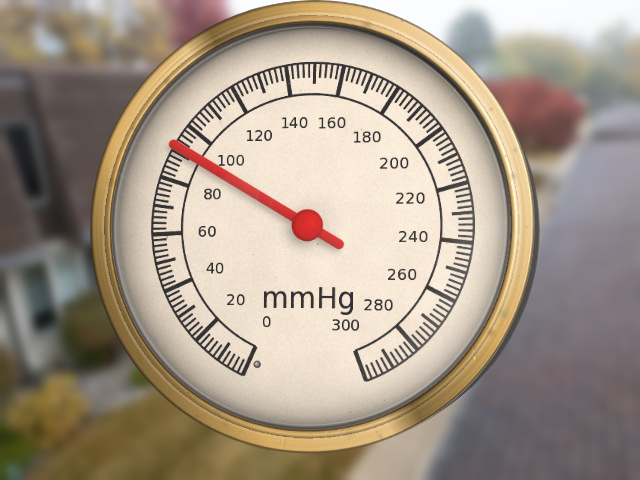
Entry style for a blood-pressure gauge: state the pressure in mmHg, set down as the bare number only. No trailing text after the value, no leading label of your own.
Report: 92
